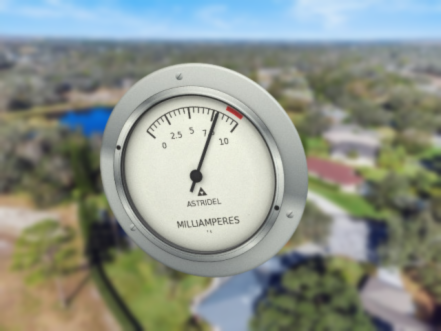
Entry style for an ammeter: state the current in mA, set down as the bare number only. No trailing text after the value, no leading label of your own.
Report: 8
